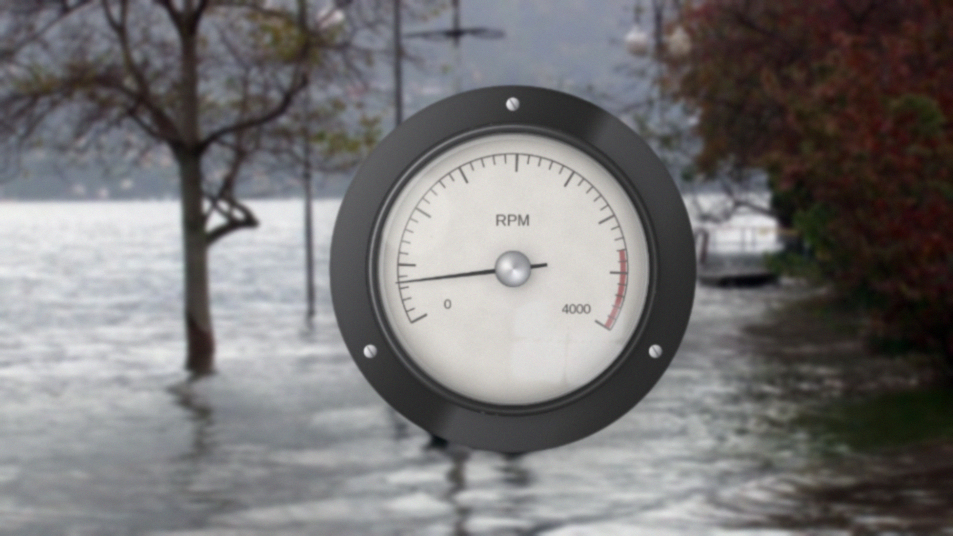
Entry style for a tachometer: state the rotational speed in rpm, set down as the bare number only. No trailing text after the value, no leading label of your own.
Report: 350
